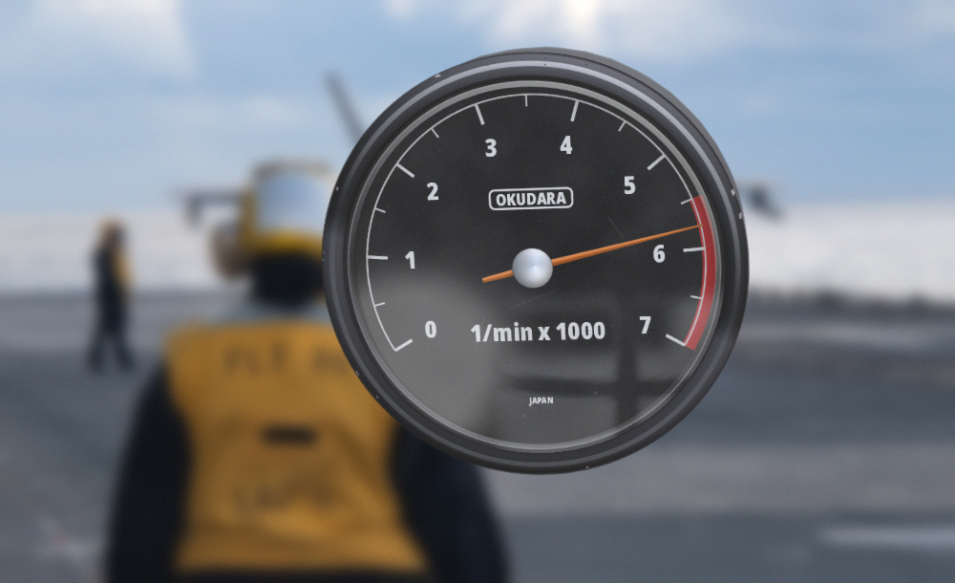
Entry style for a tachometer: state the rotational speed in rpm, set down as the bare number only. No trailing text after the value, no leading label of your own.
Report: 5750
